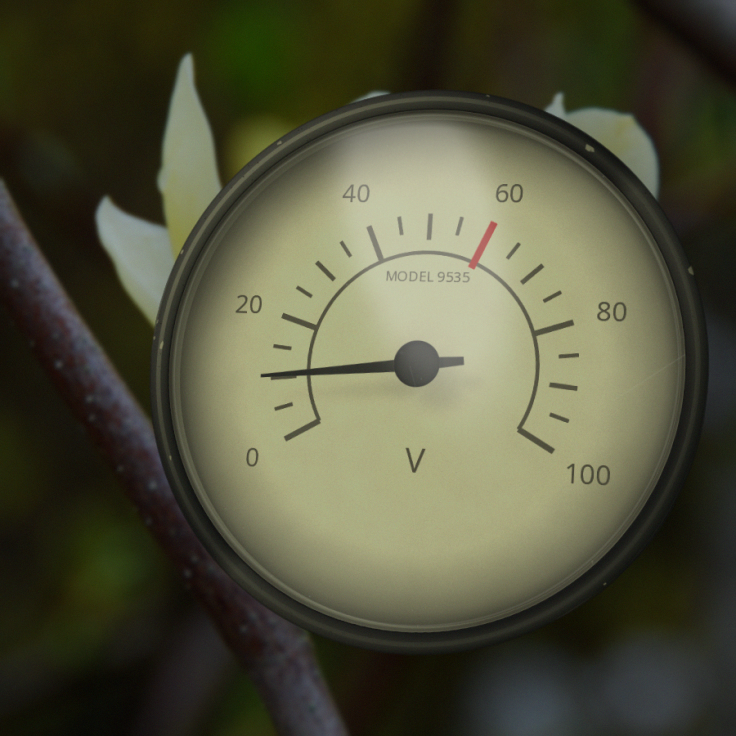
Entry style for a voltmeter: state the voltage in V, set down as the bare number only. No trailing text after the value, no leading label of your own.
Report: 10
